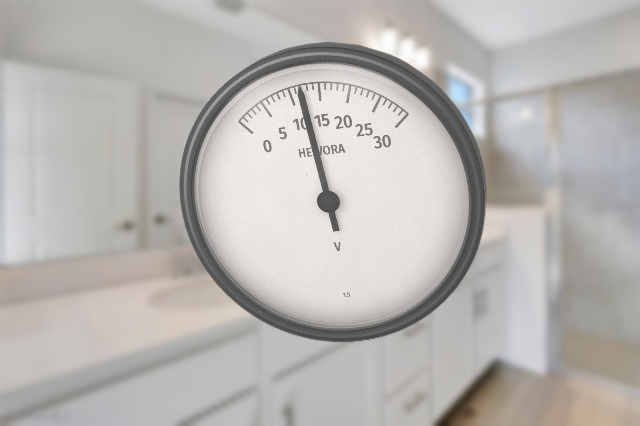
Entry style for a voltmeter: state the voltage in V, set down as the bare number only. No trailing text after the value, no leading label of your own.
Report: 12
